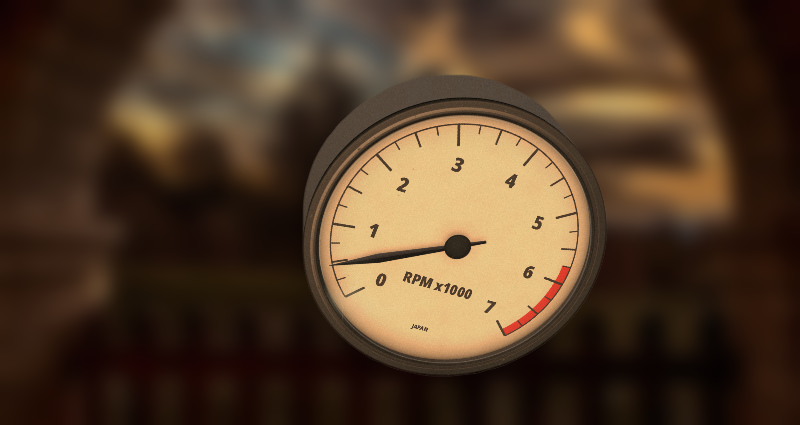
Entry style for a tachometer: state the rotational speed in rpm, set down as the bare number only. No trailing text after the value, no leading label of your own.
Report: 500
